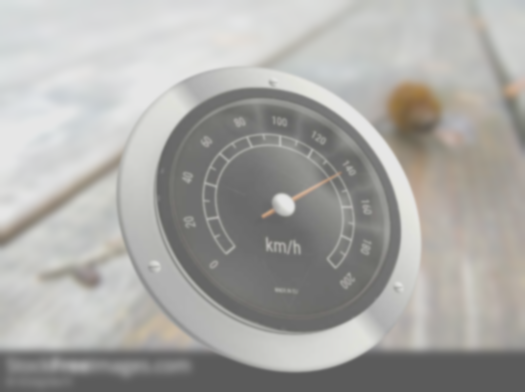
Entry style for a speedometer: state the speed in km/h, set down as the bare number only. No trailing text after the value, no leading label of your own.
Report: 140
